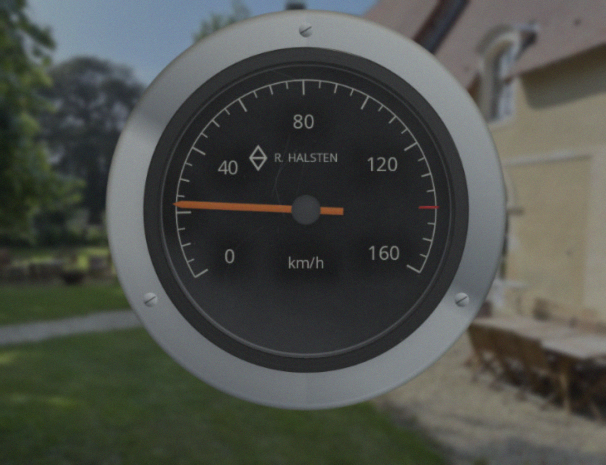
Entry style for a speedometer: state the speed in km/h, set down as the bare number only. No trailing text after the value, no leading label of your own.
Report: 22.5
